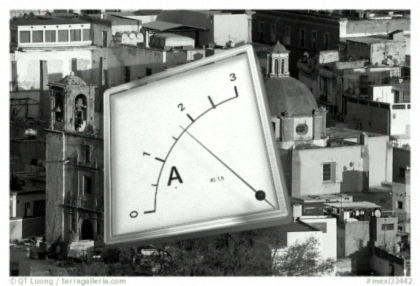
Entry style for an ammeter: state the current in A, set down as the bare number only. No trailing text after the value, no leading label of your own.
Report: 1.75
